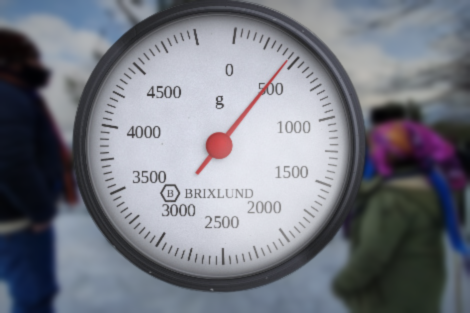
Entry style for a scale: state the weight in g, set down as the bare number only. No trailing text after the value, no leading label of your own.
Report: 450
